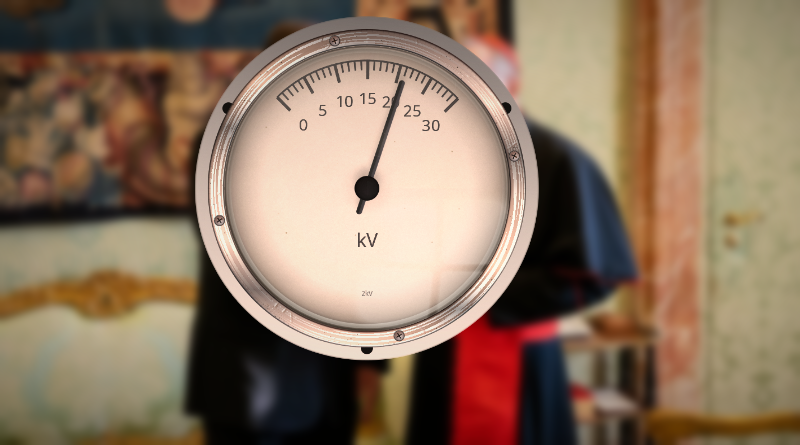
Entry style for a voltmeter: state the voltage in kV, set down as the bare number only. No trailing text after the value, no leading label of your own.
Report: 21
